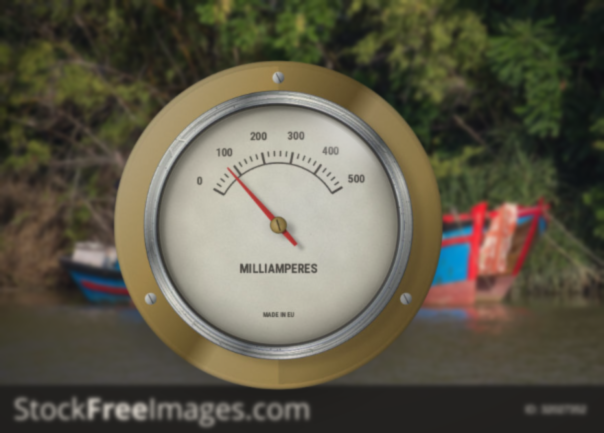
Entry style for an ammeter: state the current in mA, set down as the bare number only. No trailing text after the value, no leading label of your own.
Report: 80
